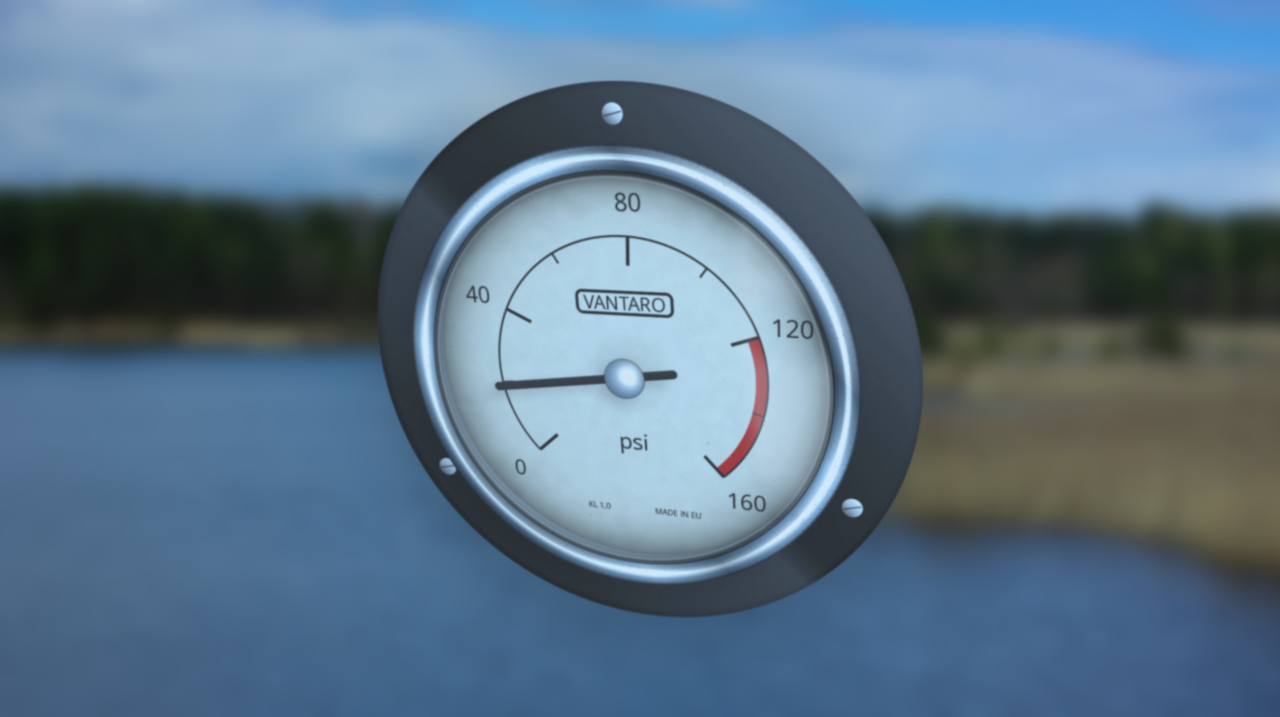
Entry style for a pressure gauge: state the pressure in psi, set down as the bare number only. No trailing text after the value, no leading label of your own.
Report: 20
